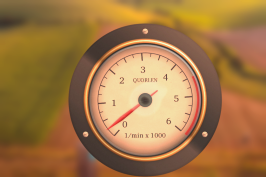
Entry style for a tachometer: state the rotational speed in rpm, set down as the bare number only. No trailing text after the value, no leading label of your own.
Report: 250
